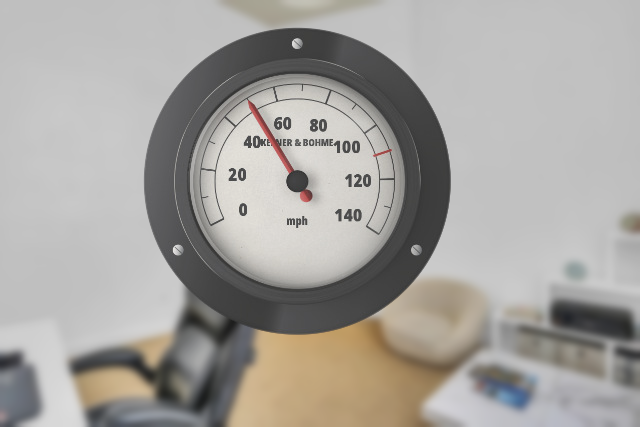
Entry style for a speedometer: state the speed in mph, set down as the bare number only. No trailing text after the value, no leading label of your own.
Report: 50
